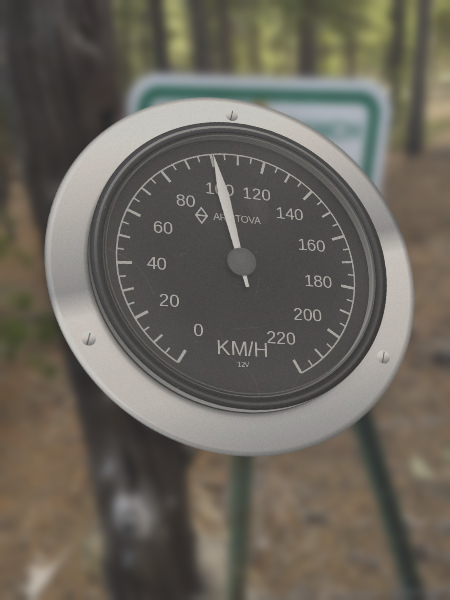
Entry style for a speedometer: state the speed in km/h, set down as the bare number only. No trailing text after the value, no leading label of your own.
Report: 100
